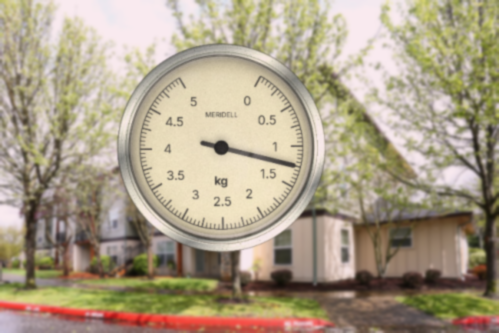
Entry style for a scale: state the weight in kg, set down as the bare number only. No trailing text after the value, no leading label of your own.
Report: 1.25
